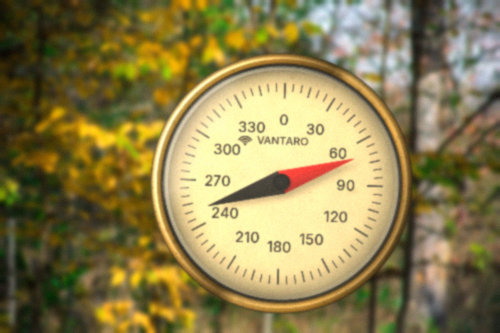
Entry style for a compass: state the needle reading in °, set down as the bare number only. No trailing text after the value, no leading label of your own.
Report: 70
